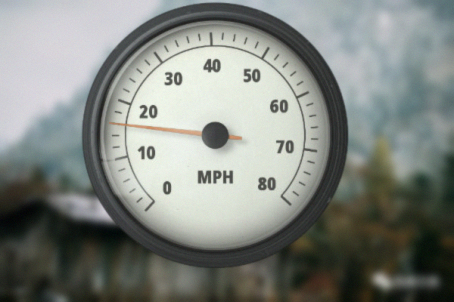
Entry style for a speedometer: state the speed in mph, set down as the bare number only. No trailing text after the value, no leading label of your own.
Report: 16
